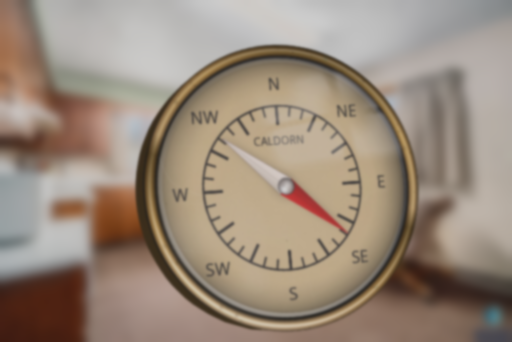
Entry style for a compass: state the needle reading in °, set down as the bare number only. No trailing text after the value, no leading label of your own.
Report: 130
